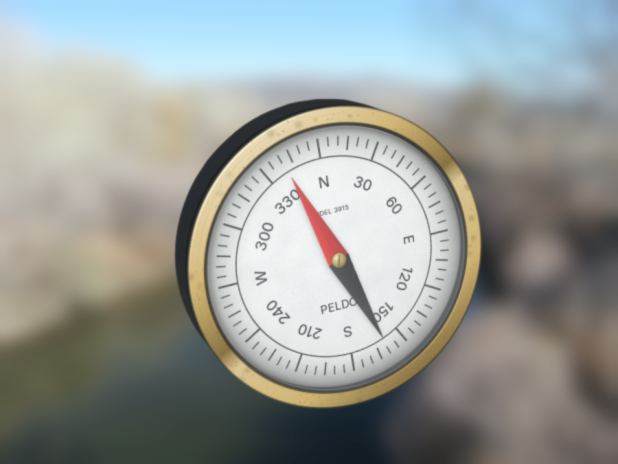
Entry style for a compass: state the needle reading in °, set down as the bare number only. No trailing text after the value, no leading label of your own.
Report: 340
